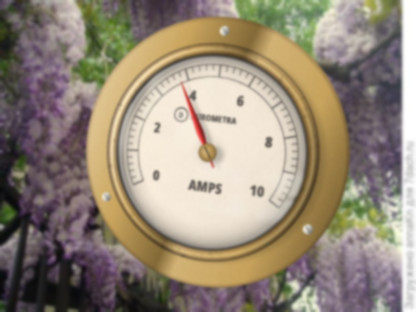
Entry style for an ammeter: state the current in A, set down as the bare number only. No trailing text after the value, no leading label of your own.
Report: 3.8
